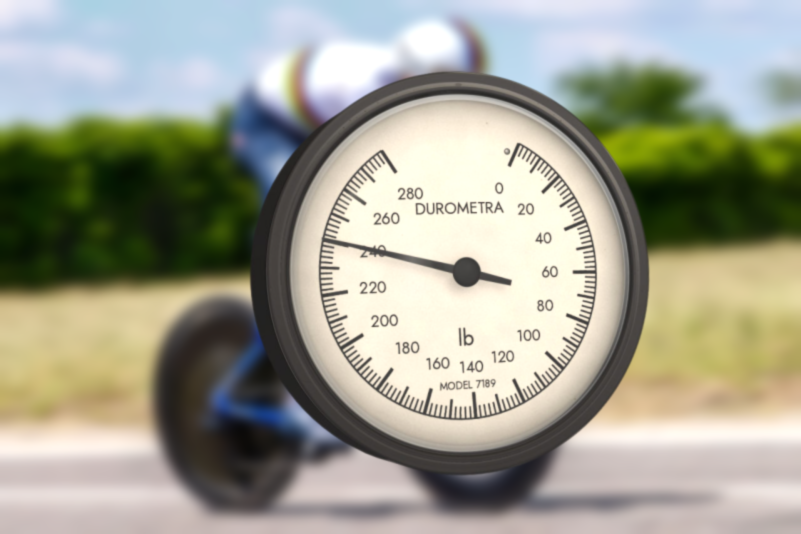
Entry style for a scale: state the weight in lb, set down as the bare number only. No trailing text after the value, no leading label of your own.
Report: 240
